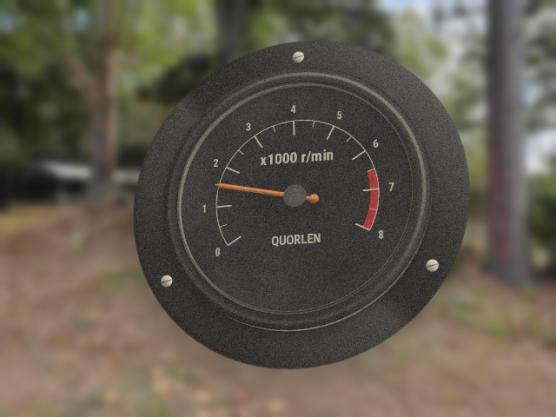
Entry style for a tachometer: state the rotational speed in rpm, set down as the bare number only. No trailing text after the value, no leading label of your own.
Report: 1500
